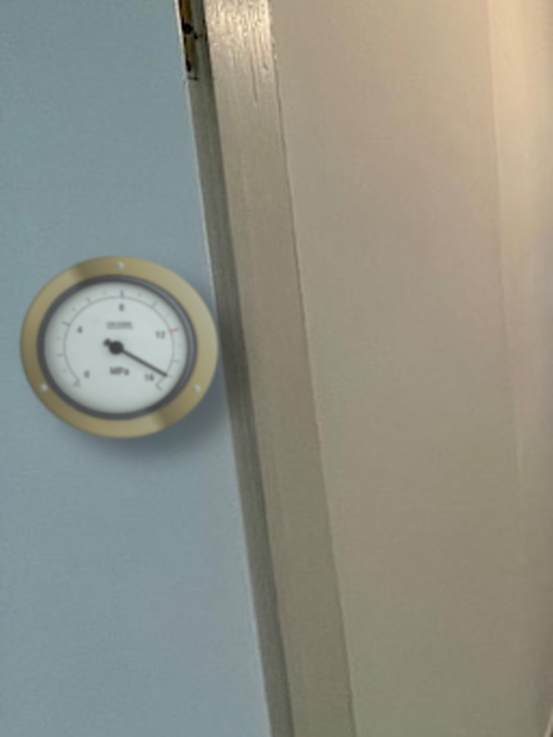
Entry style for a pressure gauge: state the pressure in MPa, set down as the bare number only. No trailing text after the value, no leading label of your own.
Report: 15
